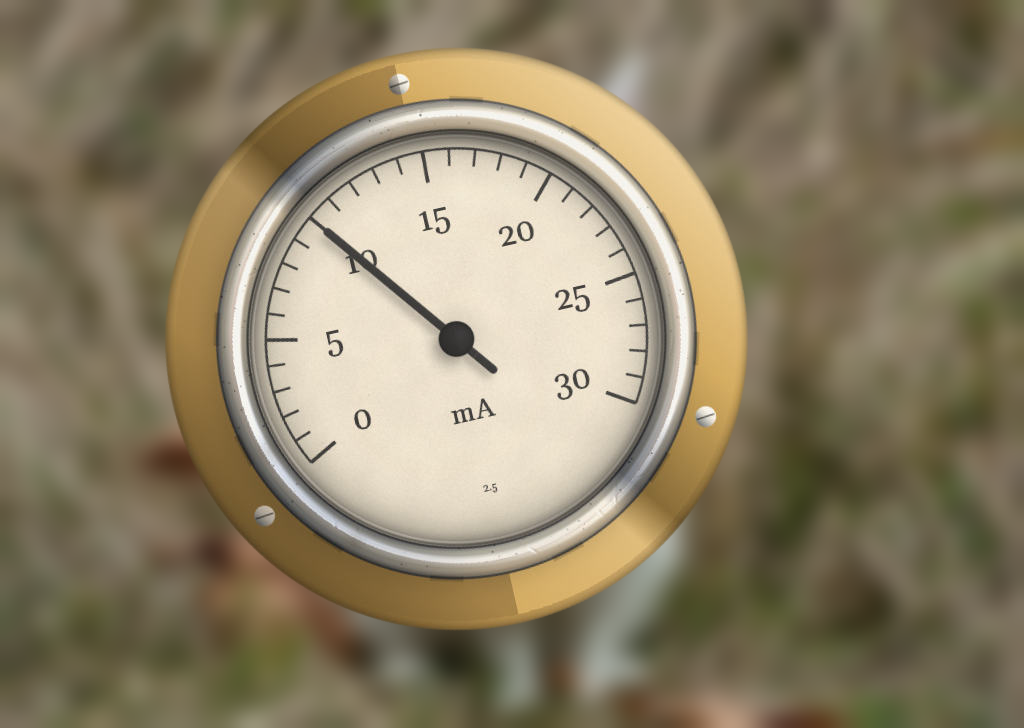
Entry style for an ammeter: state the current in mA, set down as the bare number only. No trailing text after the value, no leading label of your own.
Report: 10
